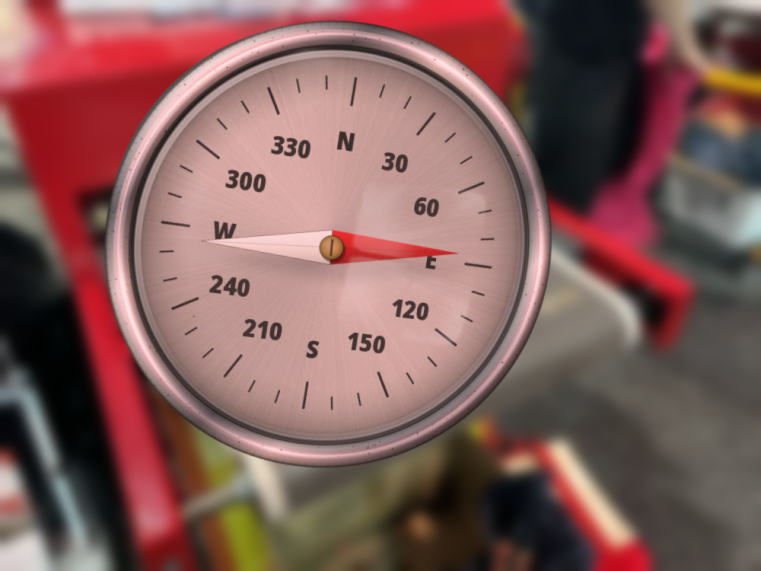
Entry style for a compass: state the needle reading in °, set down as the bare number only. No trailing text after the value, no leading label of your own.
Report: 85
